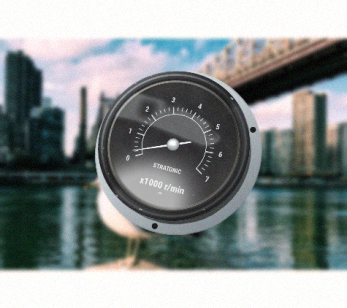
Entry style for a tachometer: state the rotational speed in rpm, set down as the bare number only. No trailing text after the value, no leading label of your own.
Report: 200
